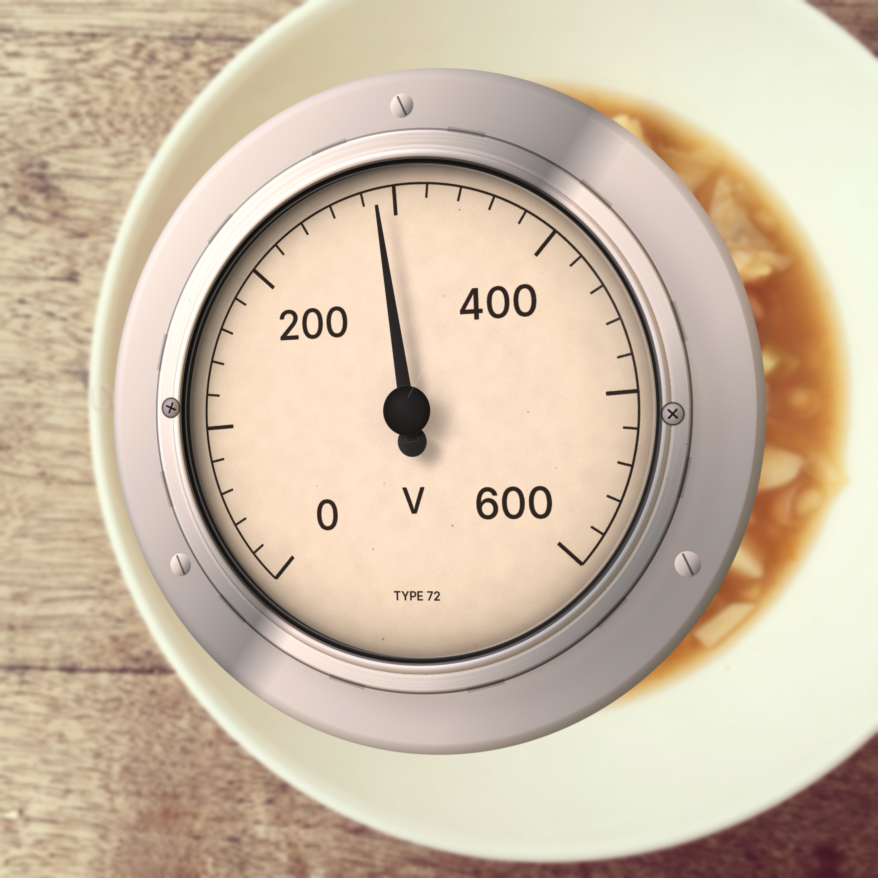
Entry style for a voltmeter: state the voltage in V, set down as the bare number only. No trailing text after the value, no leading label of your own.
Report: 290
